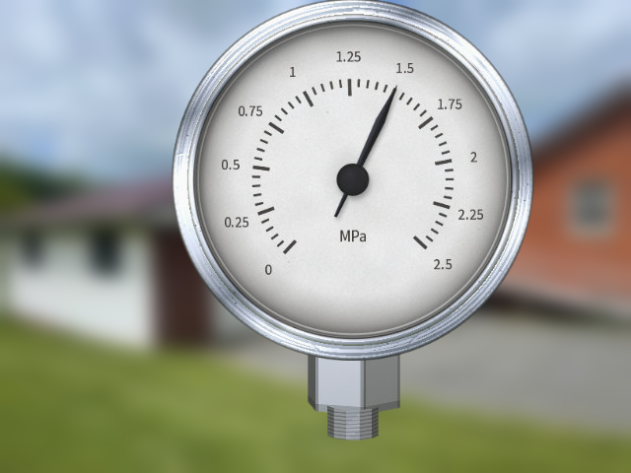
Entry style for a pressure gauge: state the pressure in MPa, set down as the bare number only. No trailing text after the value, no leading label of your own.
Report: 1.5
